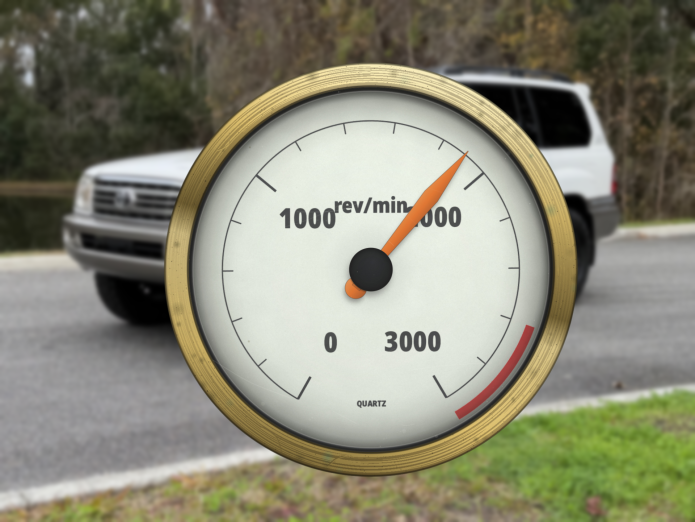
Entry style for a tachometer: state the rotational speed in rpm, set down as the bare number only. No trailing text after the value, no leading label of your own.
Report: 1900
